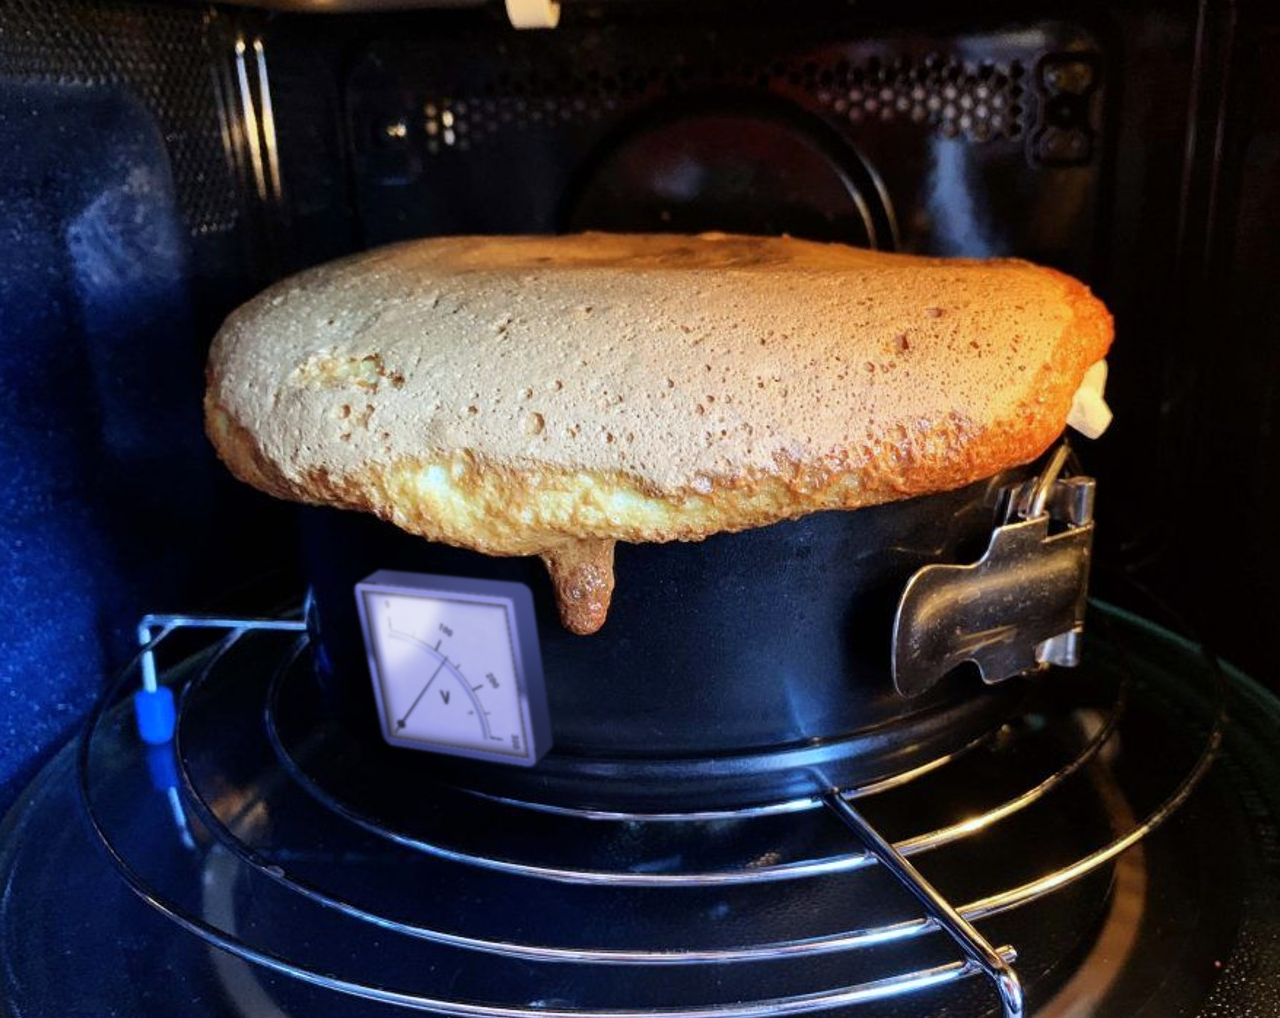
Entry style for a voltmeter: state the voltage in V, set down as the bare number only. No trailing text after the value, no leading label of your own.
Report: 125
